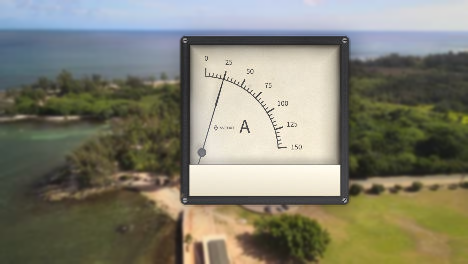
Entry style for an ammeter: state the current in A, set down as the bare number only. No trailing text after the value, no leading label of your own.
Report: 25
